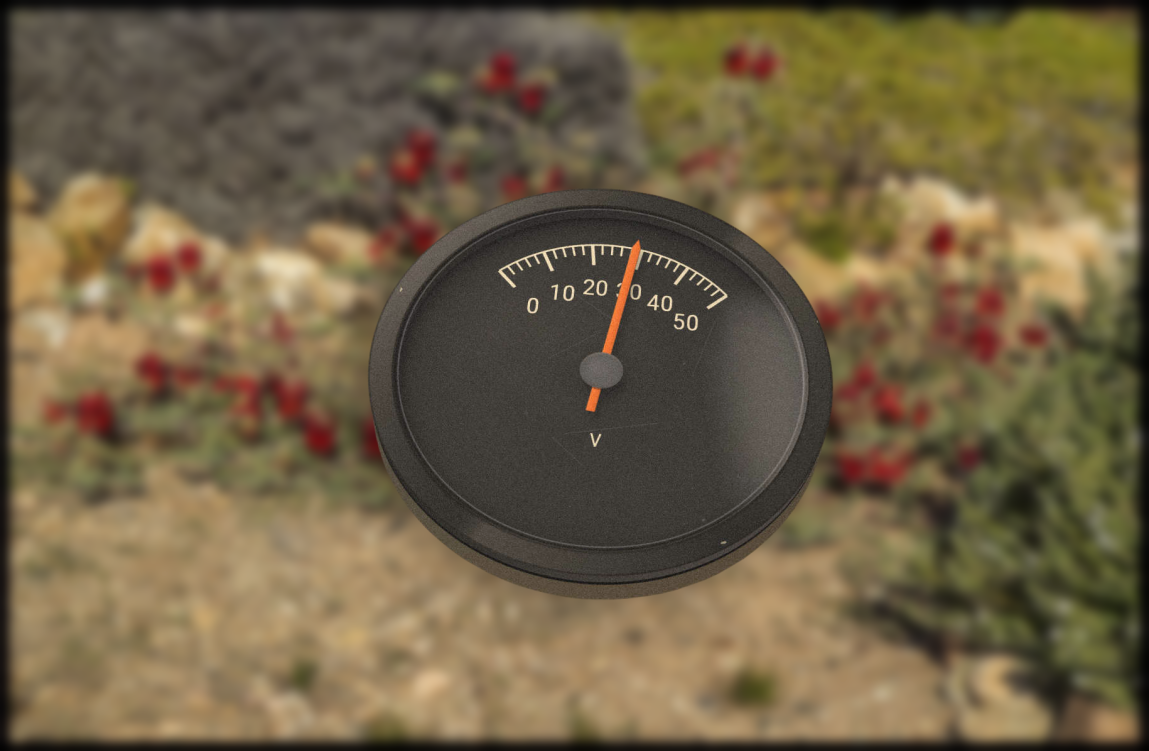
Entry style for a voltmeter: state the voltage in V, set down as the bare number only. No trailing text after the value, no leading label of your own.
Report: 29
